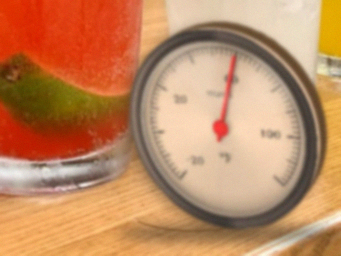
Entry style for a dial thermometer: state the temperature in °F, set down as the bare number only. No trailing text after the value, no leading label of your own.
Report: 60
